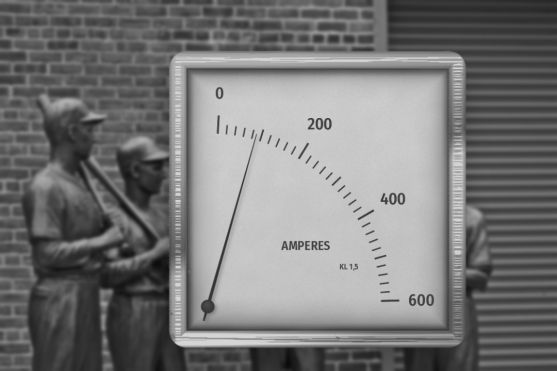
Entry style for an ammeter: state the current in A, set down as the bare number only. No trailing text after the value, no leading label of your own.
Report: 90
